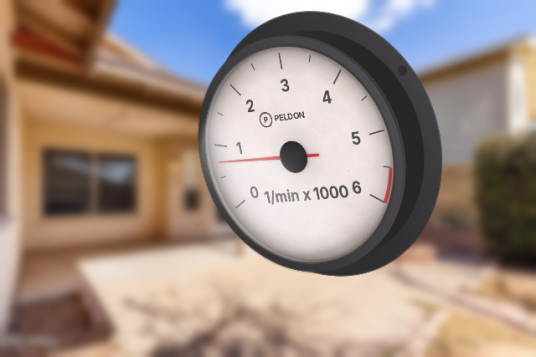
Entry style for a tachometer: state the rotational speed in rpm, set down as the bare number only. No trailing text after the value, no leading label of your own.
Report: 750
